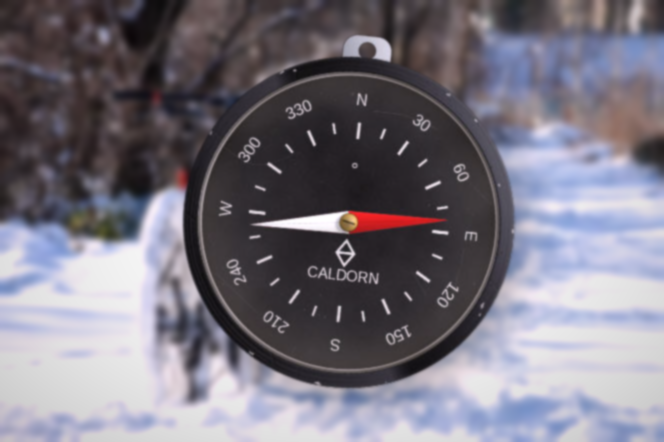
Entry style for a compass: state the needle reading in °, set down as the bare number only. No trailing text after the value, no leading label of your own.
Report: 82.5
